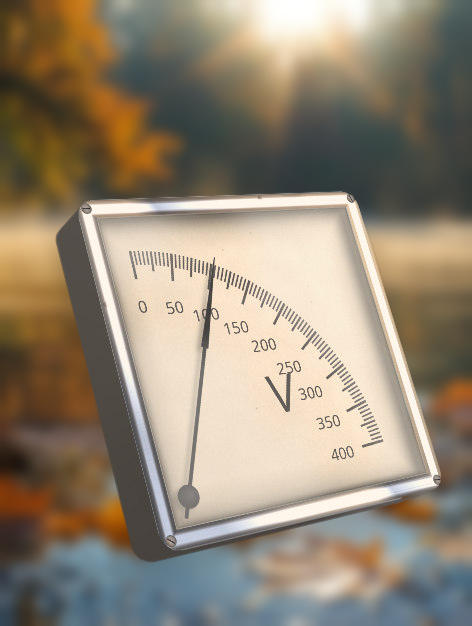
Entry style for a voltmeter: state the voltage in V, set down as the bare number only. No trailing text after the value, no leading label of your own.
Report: 100
